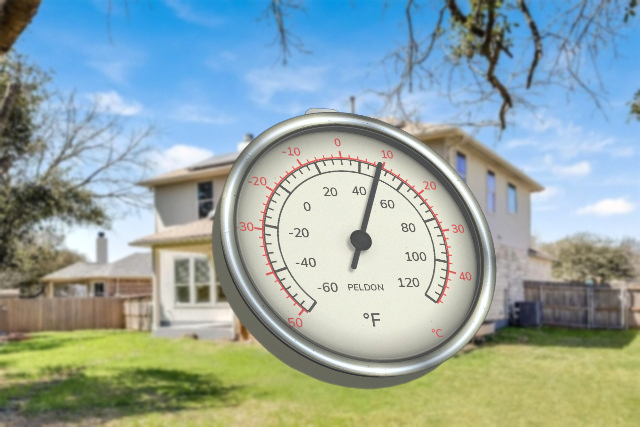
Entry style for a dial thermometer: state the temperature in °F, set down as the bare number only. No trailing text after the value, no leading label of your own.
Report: 48
